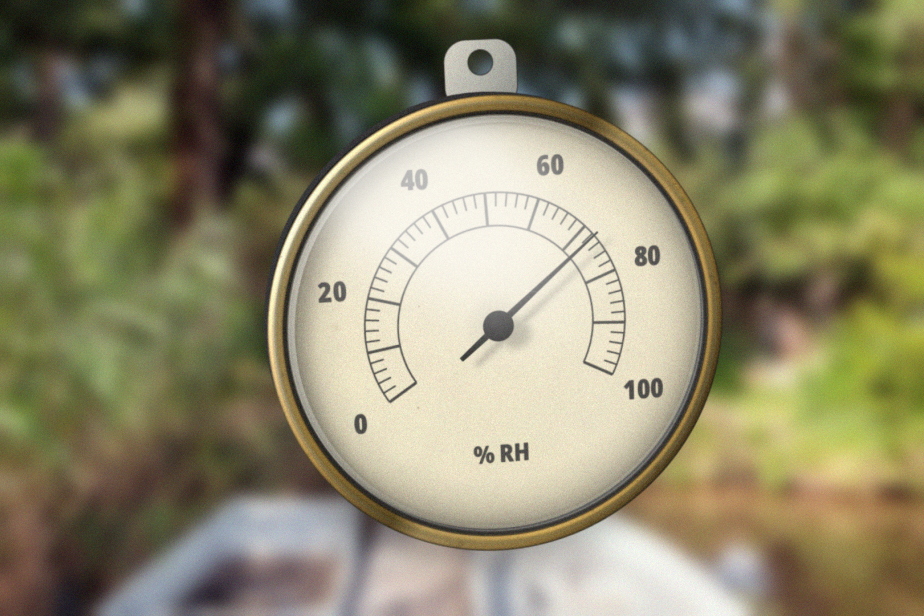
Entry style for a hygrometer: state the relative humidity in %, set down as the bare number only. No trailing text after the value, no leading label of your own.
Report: 72
